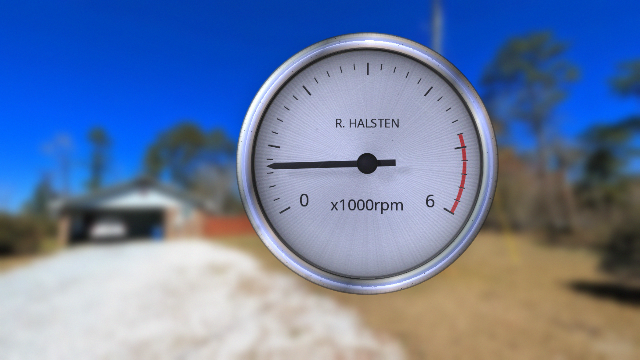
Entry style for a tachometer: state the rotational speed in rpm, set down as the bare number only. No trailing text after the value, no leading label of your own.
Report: 700
